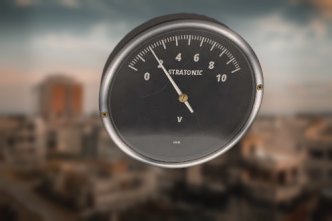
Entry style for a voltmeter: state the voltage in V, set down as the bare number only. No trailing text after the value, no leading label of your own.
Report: 2
